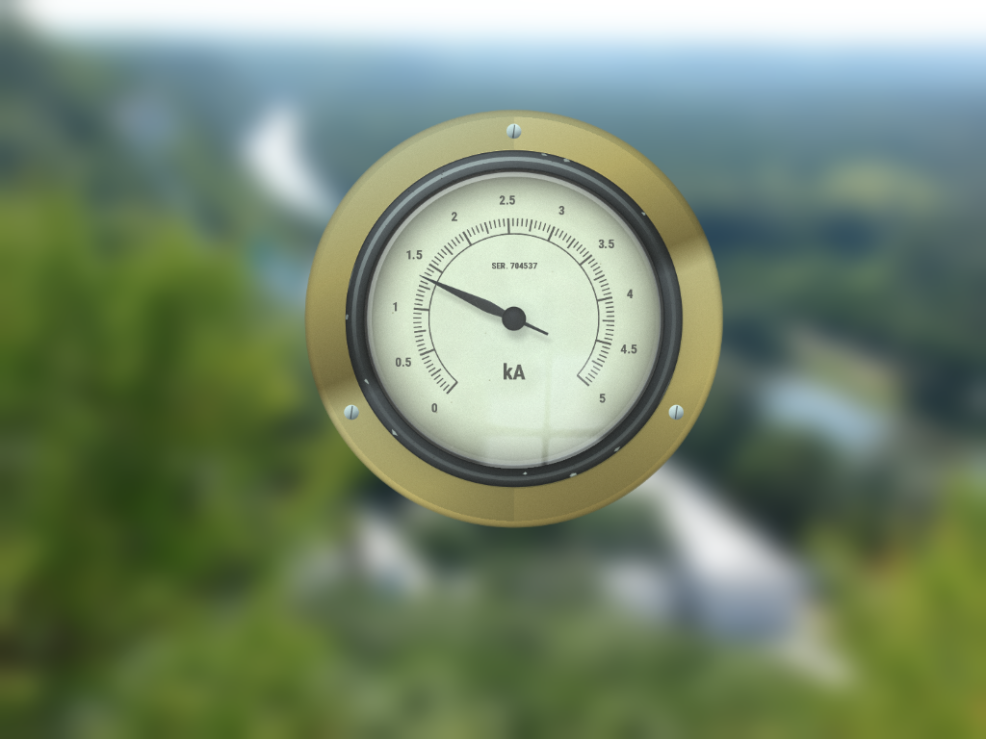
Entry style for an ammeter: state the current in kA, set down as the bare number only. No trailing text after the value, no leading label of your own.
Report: 1.35
